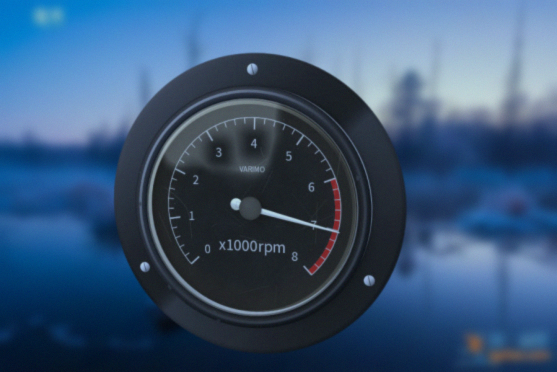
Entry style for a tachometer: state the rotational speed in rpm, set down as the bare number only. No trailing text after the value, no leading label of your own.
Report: 7000
